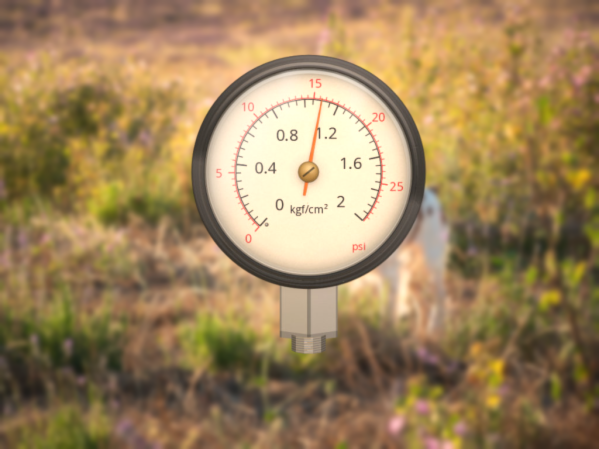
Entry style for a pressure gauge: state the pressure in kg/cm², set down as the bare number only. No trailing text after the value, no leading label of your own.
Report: 1.1
